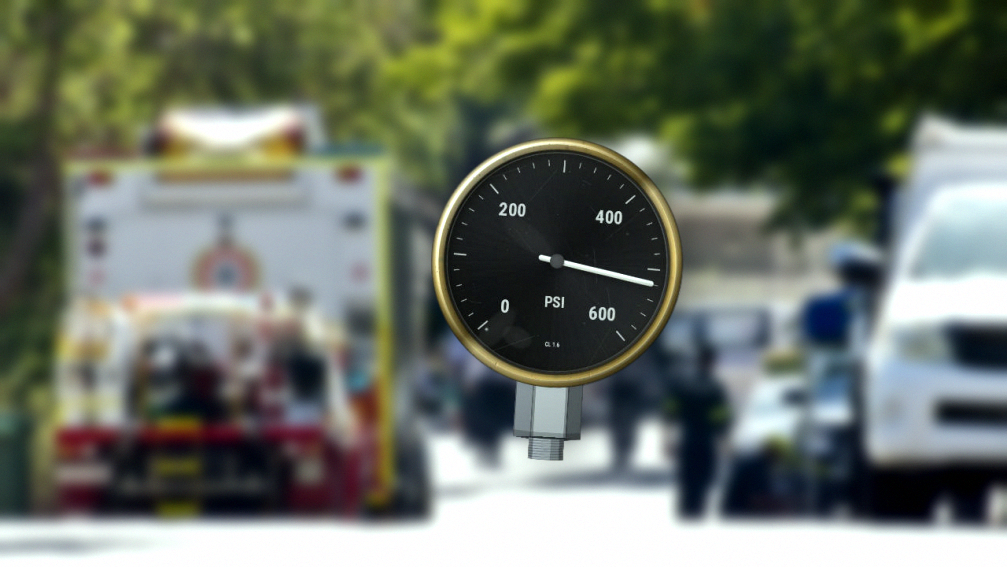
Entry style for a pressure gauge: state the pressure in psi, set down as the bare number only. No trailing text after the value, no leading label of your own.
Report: 520
